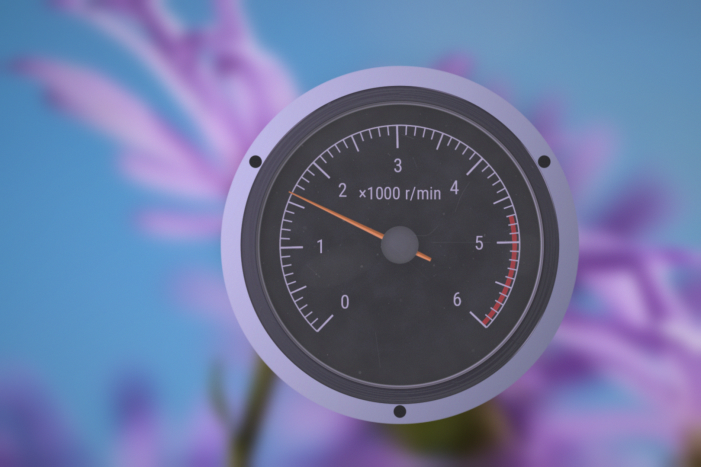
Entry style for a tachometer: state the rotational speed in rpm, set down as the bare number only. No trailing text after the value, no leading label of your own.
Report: 1600
